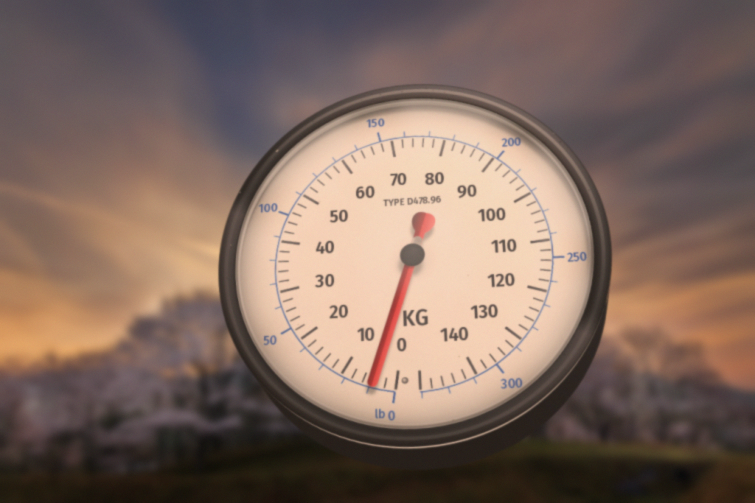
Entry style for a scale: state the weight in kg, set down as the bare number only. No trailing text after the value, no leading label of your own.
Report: 4
